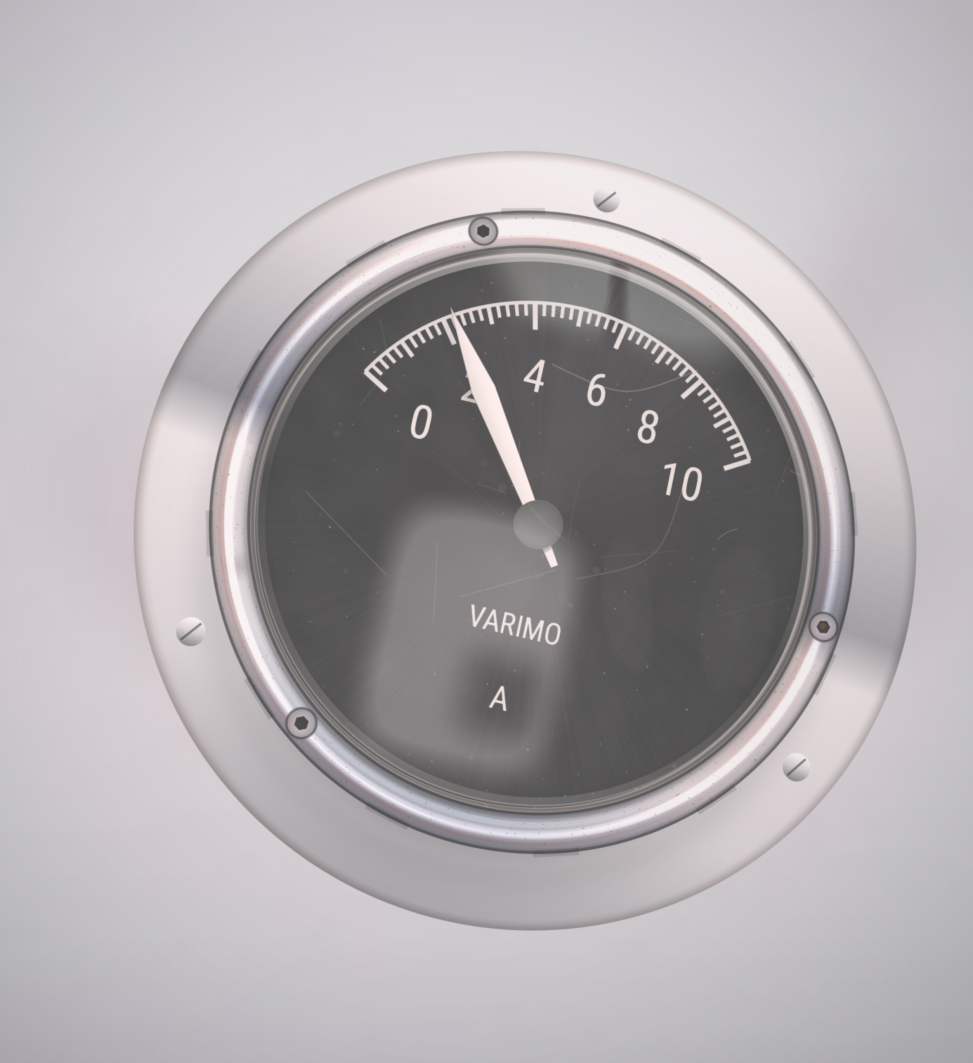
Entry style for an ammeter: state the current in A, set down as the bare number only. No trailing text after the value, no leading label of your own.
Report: 2.2
